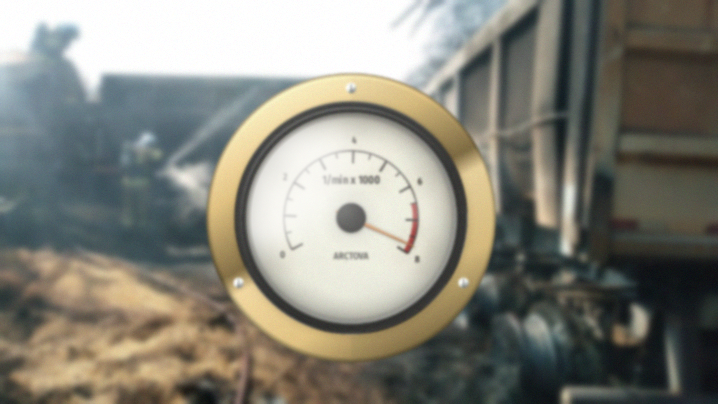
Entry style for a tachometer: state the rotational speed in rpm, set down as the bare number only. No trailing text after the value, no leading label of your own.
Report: 7750
